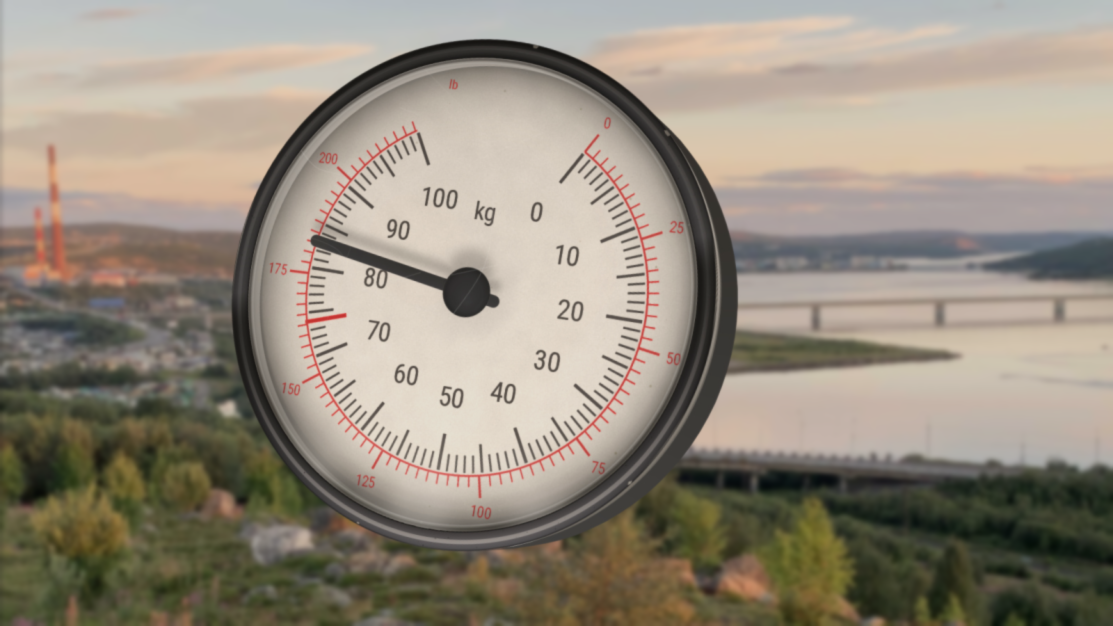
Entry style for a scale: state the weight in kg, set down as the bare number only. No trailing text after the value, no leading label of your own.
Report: 83
